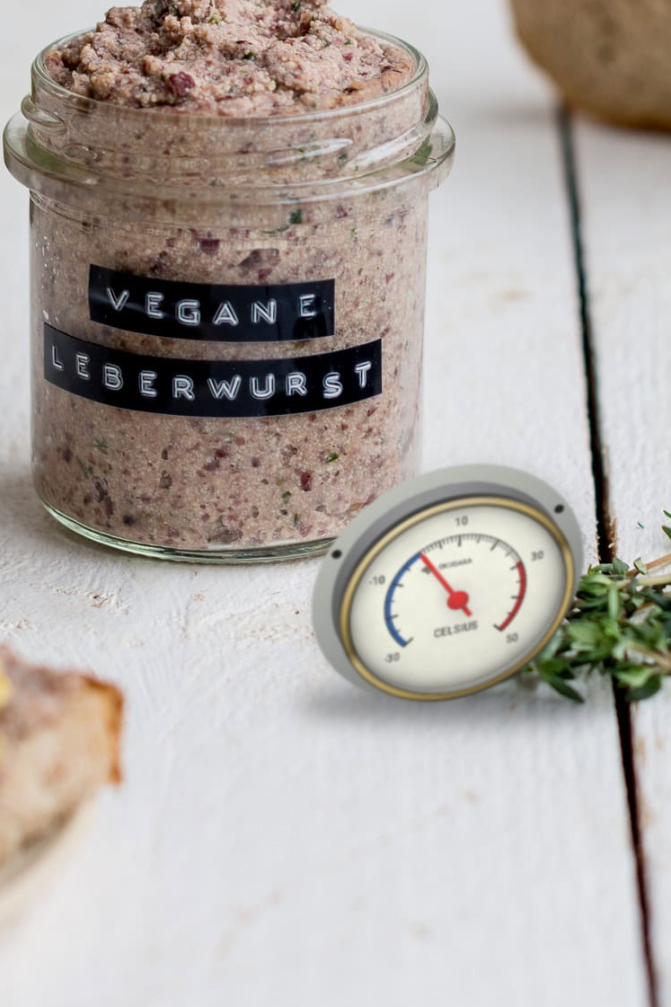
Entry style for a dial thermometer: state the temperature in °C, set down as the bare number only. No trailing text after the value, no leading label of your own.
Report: 0
